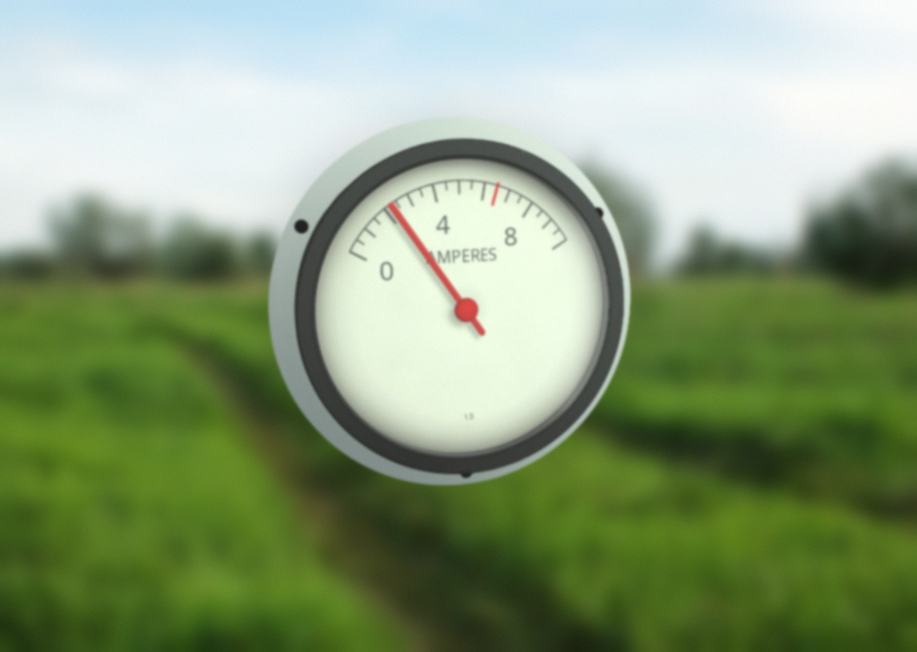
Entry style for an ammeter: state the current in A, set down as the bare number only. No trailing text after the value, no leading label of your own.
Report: 2.25
